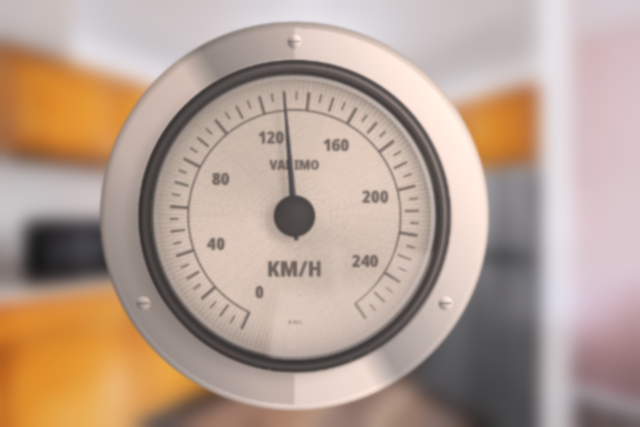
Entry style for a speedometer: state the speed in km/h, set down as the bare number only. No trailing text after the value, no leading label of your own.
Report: 130
